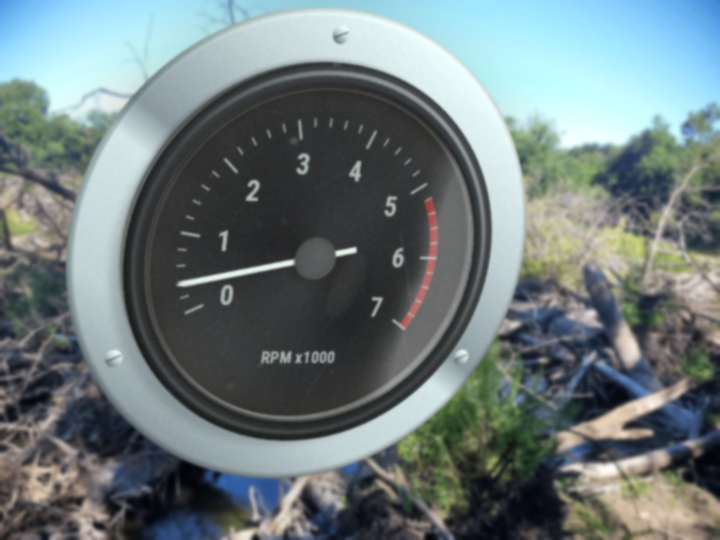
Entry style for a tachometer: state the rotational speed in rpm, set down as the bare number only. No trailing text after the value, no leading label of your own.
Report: 400
